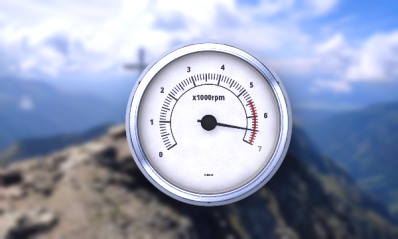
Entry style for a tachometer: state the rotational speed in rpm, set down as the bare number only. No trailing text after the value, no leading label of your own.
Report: 6500
